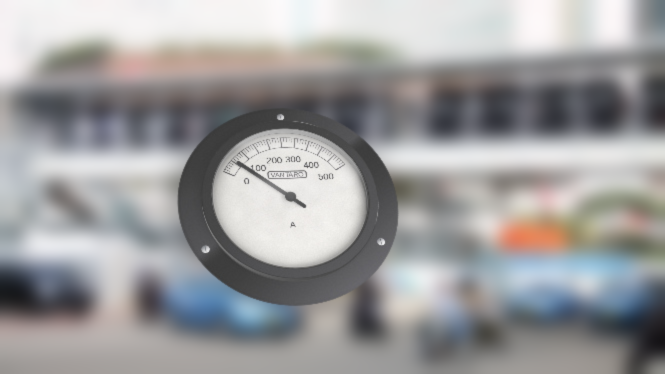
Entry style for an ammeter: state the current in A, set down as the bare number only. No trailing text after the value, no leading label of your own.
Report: 50
